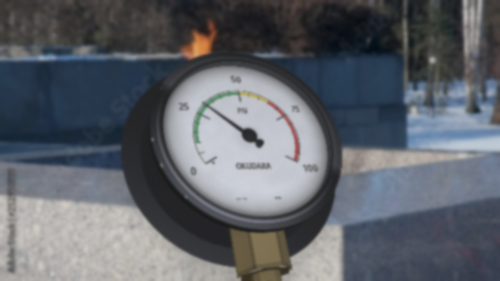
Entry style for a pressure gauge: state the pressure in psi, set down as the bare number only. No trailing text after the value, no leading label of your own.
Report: 30
